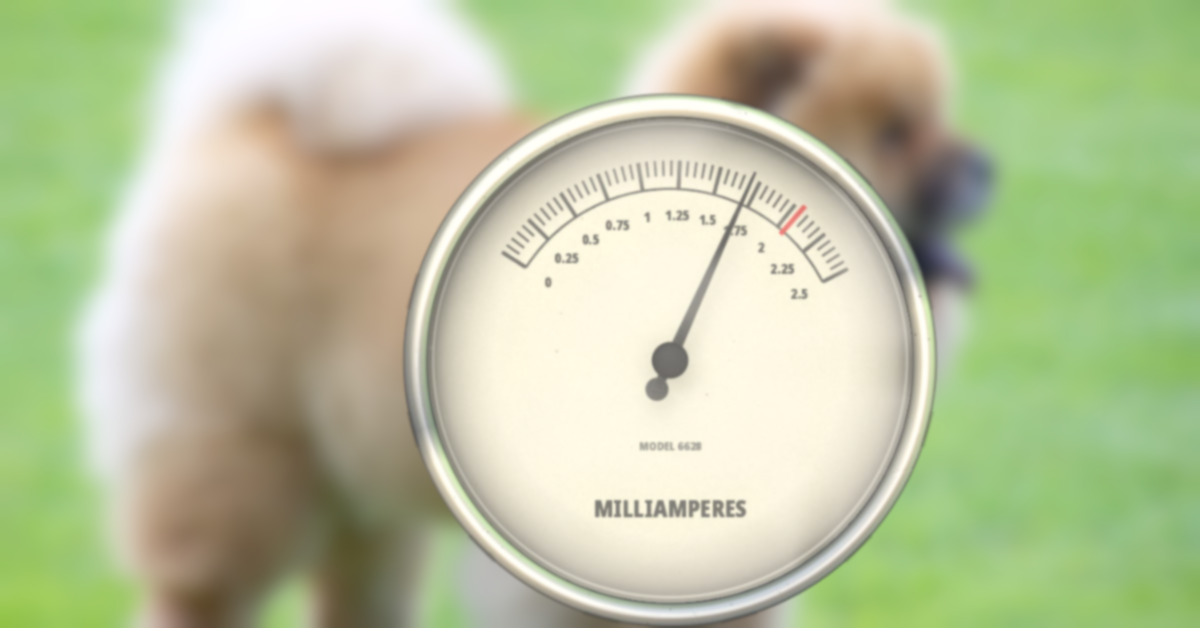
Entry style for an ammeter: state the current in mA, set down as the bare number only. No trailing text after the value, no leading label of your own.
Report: 1.7
